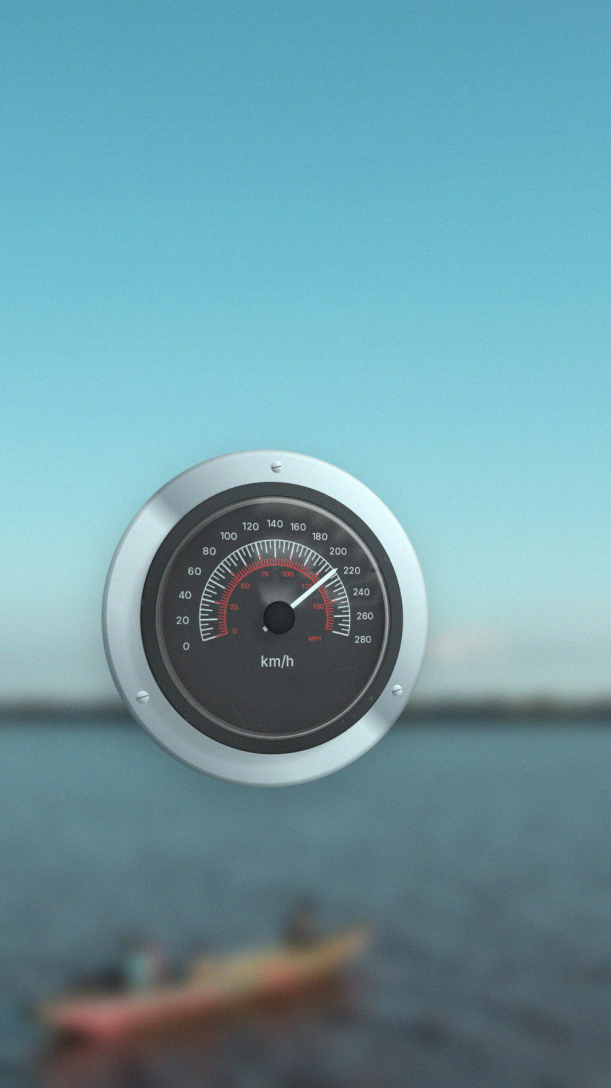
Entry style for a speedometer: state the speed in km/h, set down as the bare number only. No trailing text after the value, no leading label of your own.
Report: 210
